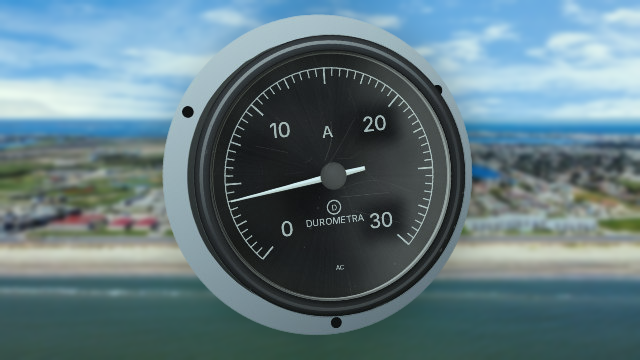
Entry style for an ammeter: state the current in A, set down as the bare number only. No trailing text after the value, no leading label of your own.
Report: 4
